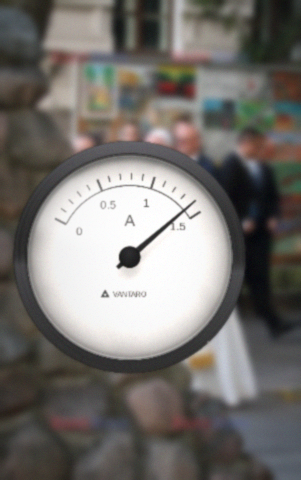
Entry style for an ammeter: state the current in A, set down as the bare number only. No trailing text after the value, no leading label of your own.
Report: 1.4
